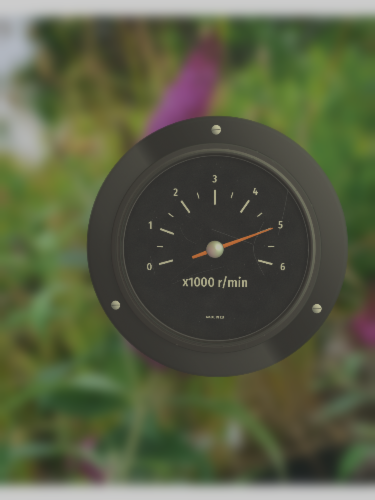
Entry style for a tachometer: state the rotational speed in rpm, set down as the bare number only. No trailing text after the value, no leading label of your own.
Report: 5000
